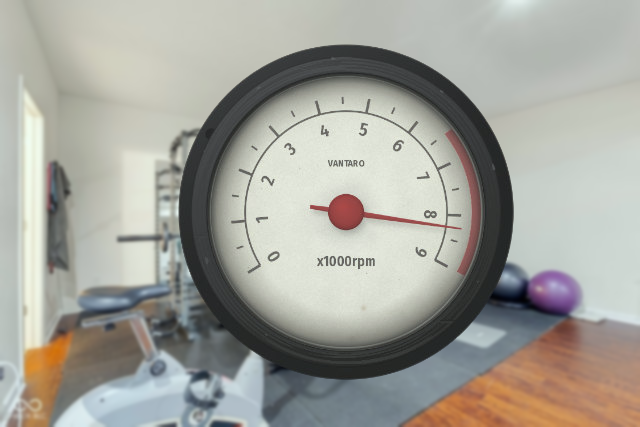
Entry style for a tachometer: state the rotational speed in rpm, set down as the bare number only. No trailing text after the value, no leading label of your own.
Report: 8250
